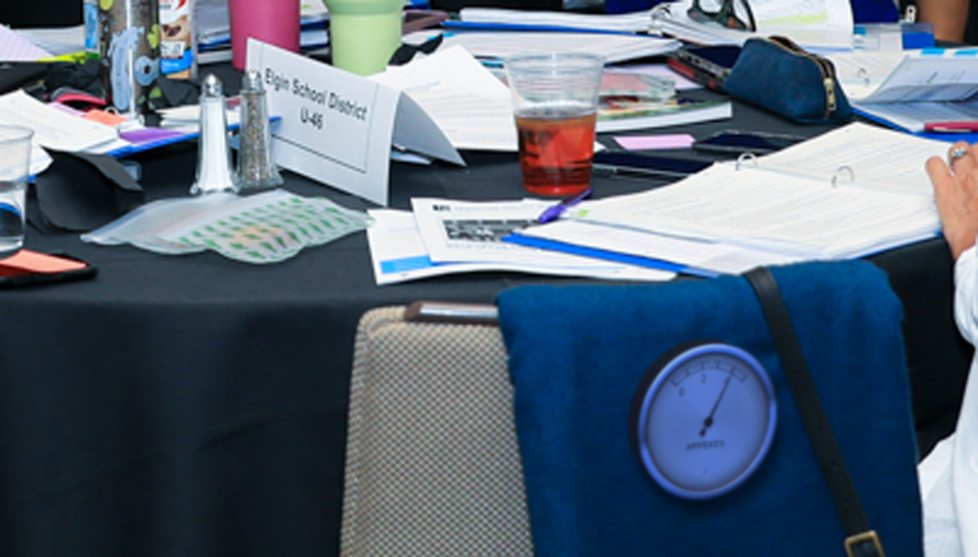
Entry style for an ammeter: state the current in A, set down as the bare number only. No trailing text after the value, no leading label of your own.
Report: 4
